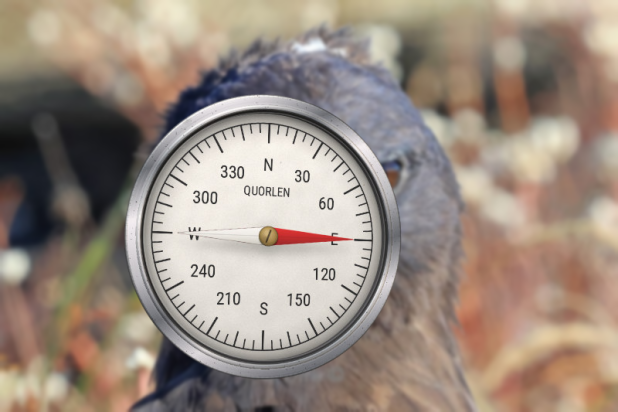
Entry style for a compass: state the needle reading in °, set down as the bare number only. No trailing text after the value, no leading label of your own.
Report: 90
